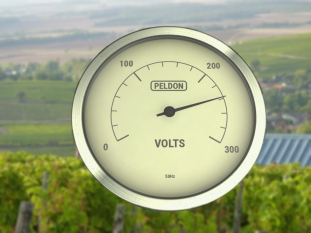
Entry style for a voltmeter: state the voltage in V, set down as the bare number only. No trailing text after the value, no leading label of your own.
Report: 240
